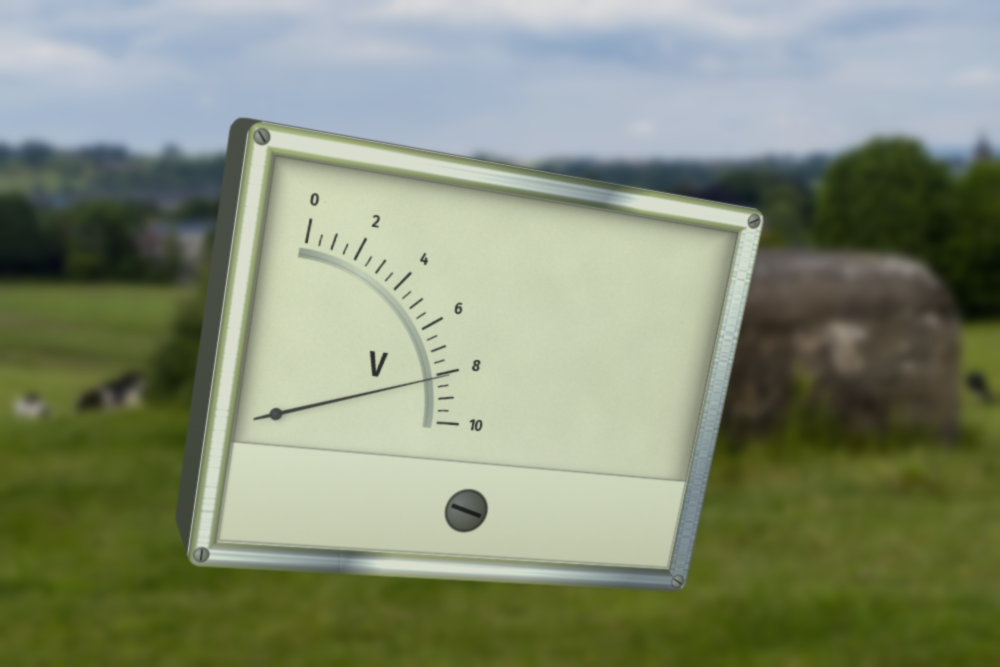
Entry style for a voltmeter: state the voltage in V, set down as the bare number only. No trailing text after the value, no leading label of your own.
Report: 8
